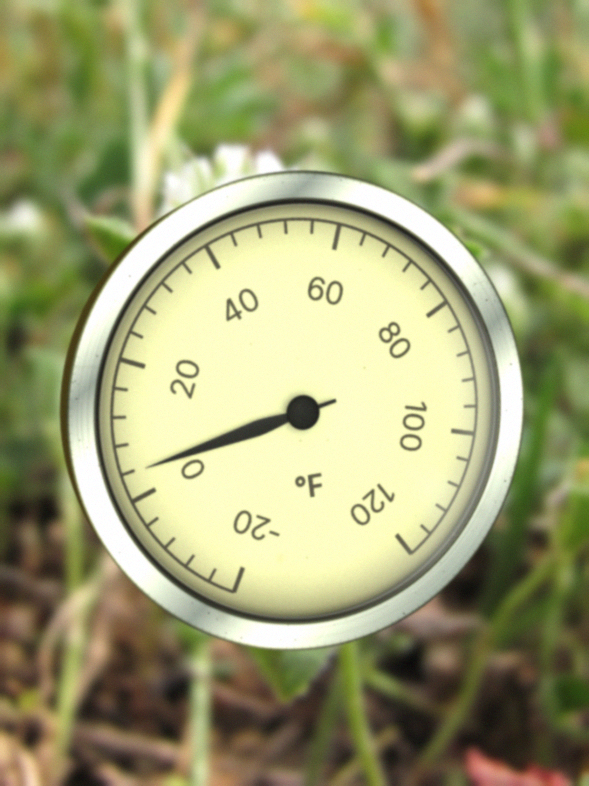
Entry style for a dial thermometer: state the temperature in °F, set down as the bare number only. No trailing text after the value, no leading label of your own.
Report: 4
